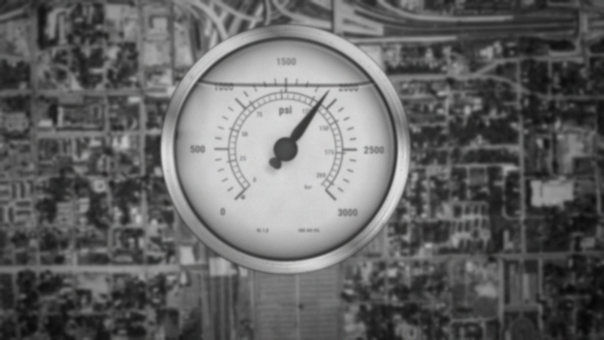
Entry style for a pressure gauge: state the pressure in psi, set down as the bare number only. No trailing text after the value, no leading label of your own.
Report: 1900
